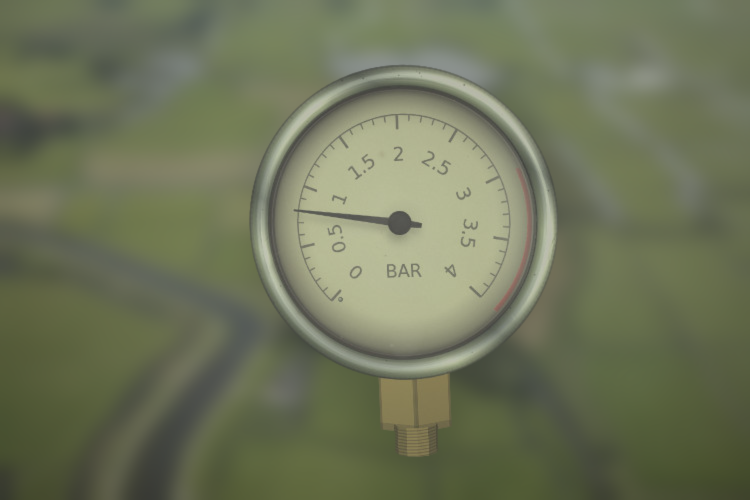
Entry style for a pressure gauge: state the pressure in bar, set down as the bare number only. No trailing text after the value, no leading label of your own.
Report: 0.8
